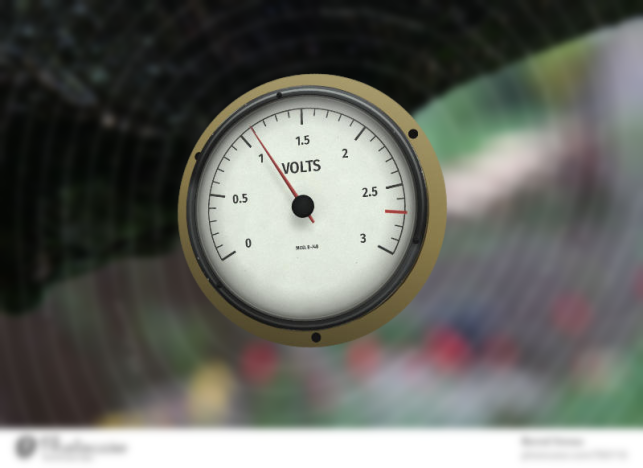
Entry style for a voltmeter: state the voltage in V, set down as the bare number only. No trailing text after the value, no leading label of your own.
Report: 1.1
